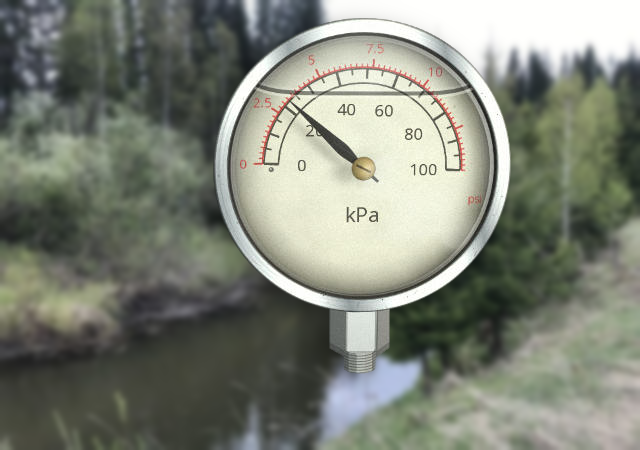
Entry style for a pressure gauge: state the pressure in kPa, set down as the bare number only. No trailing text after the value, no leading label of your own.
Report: 22.5
